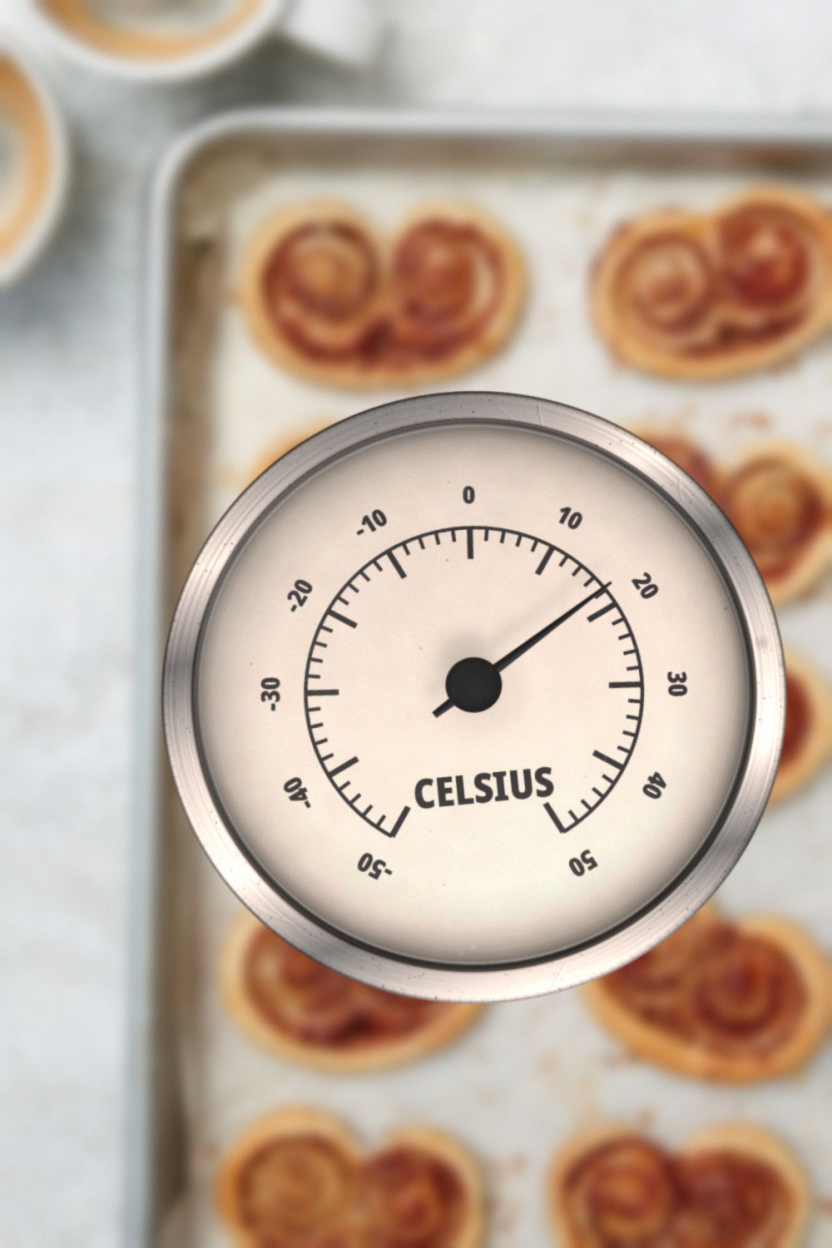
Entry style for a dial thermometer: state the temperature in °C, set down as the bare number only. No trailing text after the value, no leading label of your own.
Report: 18
